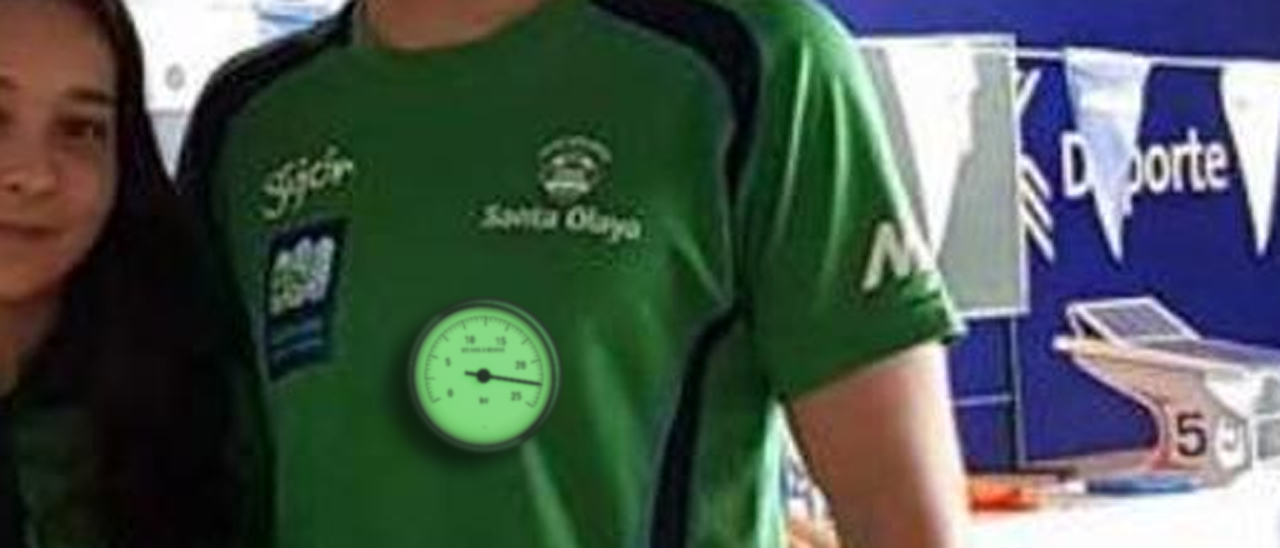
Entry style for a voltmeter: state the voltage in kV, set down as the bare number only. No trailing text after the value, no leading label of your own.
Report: 22.5
